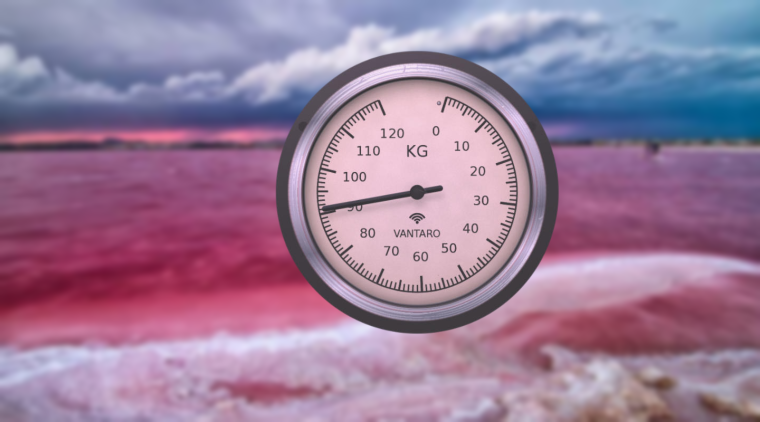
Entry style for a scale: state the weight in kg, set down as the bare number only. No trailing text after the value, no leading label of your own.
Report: 91
